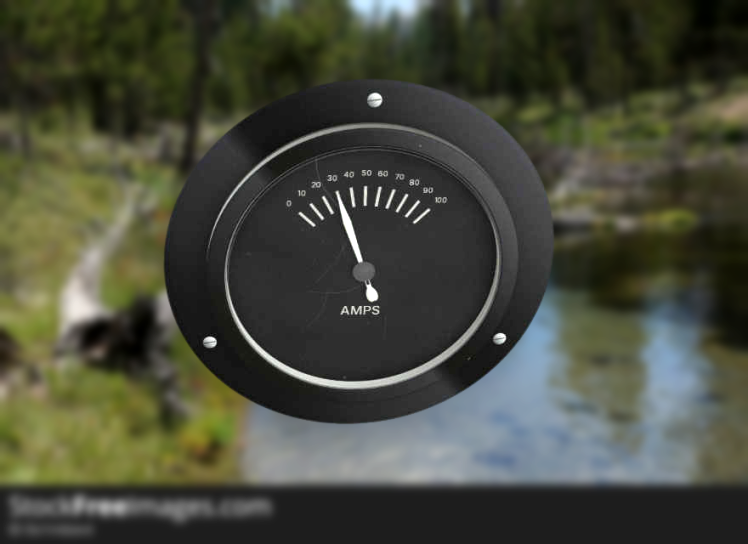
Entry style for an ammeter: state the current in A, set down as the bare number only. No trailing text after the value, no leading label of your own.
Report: 30
